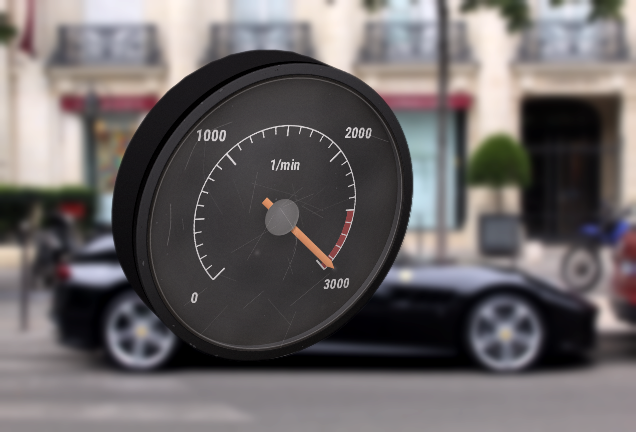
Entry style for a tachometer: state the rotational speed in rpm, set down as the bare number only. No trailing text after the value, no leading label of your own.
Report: 2950
